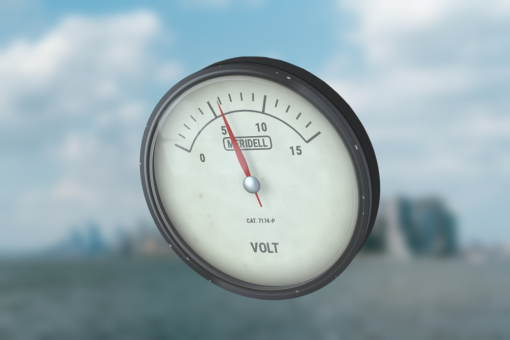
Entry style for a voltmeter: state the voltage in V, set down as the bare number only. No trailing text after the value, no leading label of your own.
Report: 6
